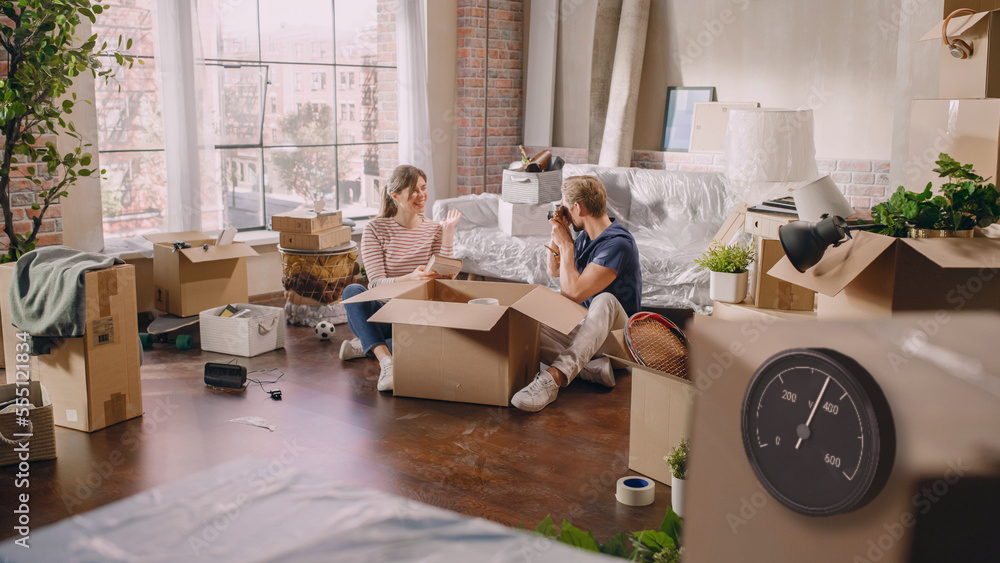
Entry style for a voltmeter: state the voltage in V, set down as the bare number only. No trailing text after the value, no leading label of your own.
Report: 350
